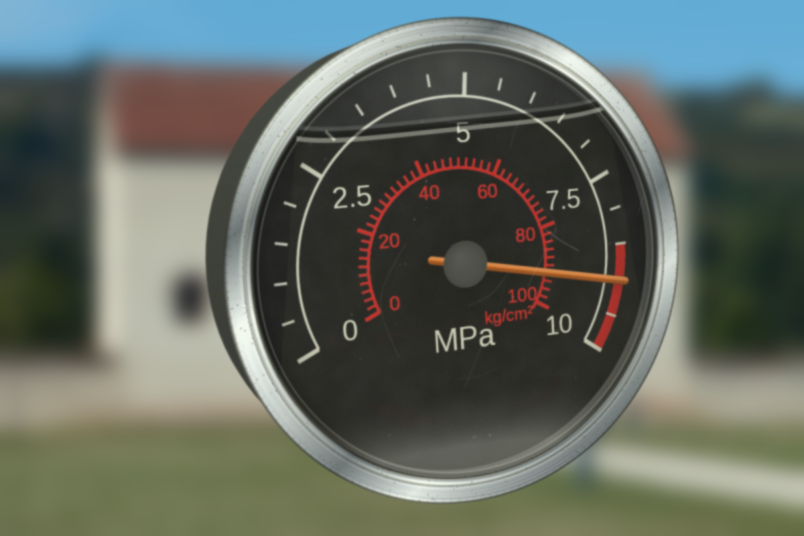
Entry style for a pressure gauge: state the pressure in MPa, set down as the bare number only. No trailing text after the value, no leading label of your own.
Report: 9
